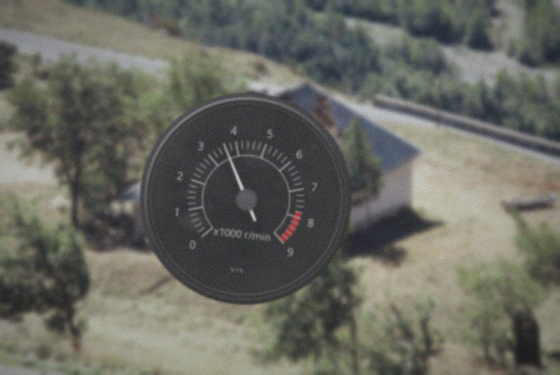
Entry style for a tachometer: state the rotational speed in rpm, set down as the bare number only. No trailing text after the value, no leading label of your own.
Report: 3600
